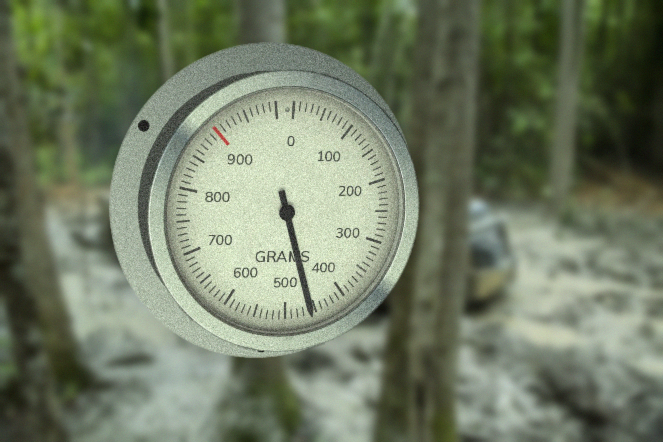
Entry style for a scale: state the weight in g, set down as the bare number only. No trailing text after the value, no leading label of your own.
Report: 460
